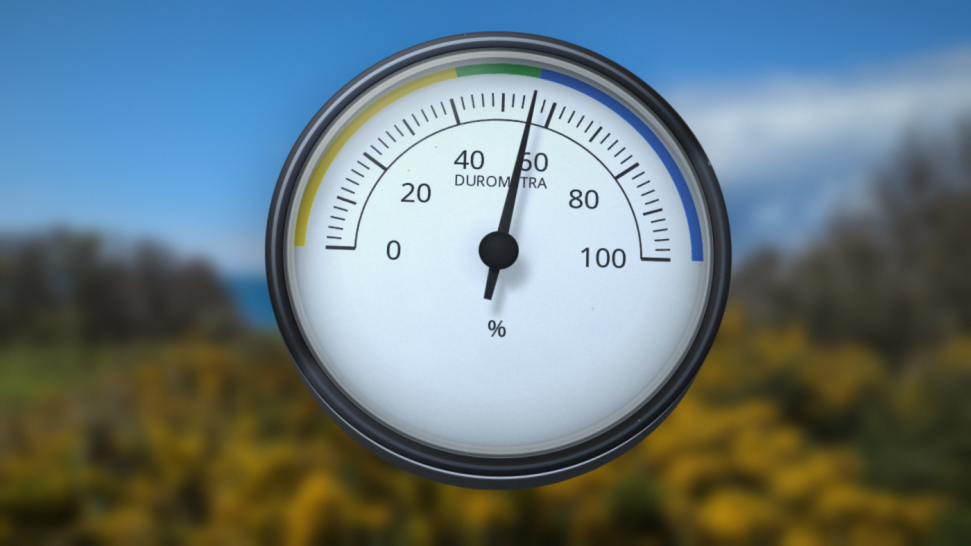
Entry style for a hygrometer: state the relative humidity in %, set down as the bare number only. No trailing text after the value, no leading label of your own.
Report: 56
